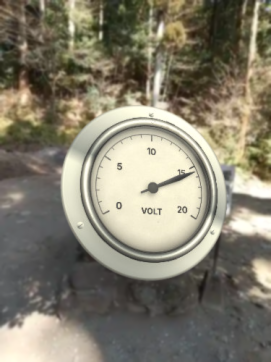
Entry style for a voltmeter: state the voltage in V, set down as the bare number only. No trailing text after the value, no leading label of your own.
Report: 15.5
